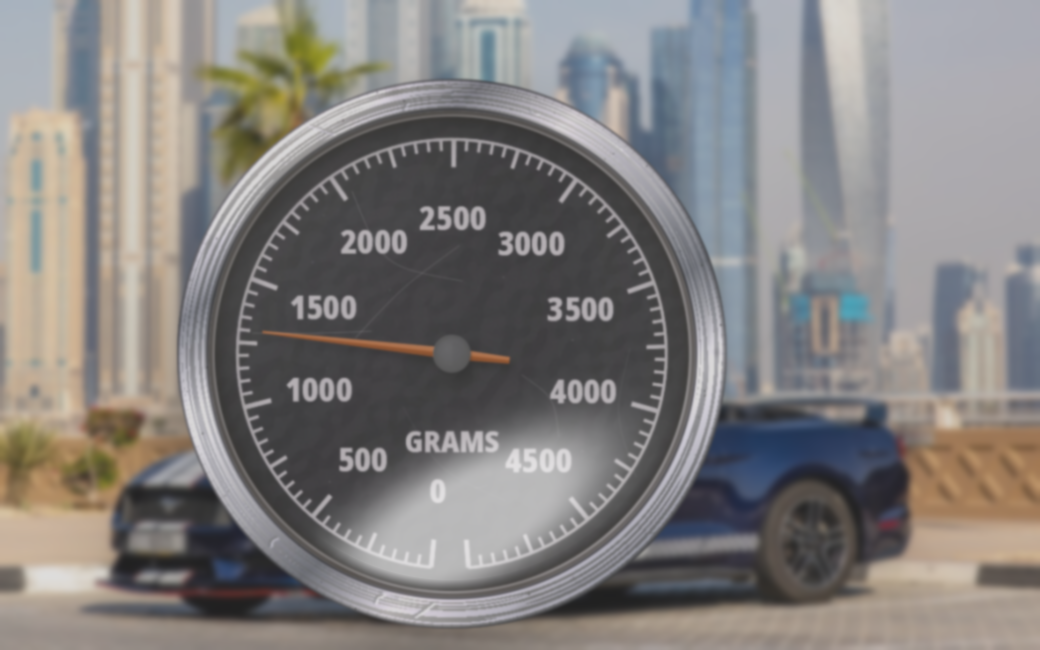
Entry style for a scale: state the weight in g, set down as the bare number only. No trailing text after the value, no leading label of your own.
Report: 1300
